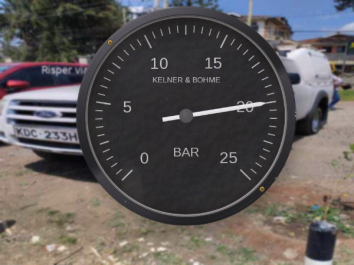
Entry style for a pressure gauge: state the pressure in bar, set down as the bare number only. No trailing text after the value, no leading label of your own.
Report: 20
